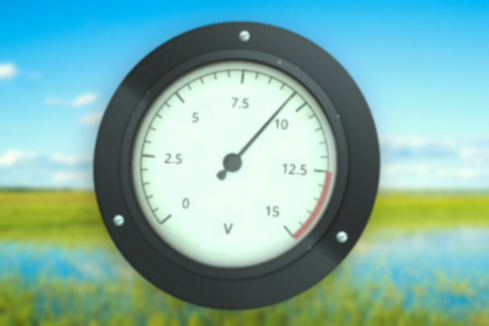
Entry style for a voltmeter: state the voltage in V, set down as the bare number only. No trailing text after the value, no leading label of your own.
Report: 9.5
